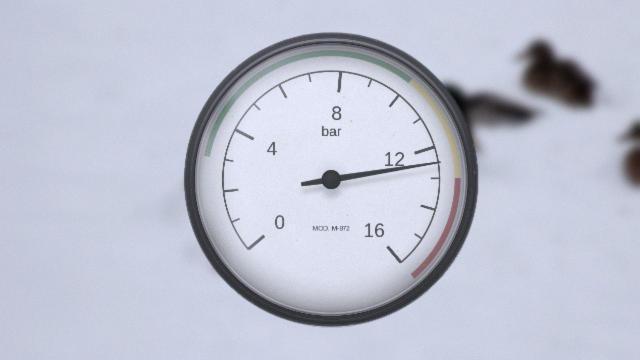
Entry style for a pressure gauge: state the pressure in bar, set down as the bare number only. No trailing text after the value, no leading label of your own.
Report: 12.5
